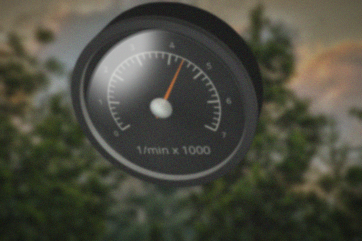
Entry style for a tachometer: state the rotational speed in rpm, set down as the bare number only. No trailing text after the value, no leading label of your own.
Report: 4400
